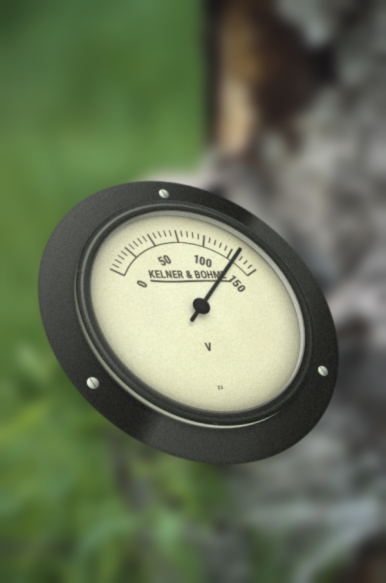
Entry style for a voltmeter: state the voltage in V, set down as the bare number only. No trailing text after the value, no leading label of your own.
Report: 130
